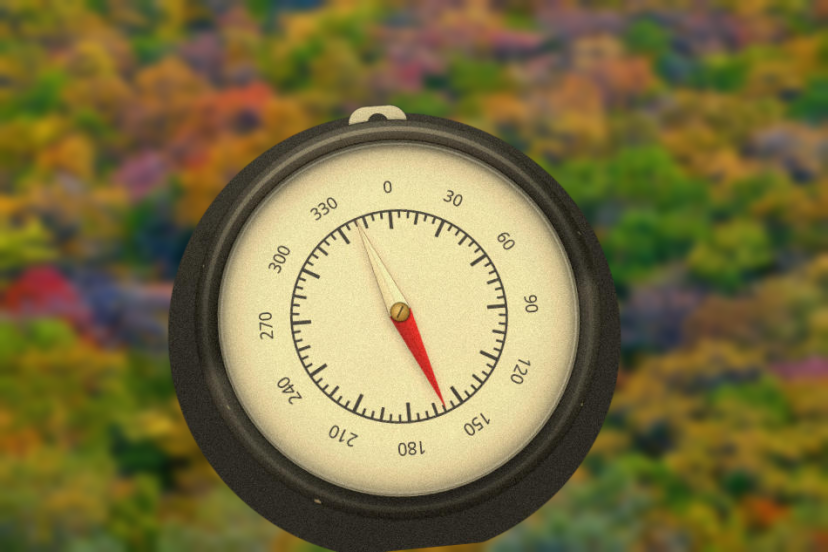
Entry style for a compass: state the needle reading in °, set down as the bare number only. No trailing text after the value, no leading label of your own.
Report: 160
